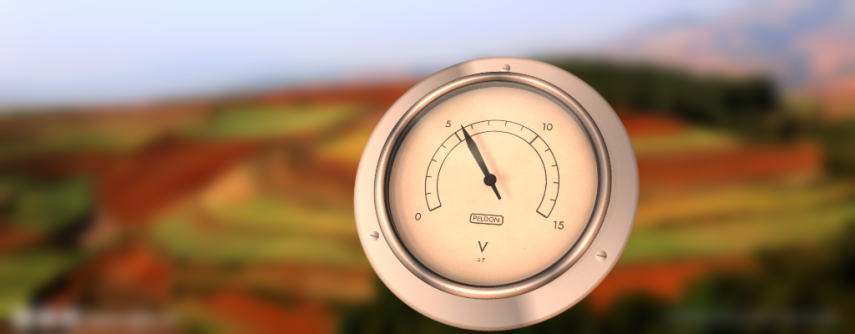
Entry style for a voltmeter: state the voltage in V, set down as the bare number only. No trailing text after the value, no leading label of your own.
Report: 5.5
